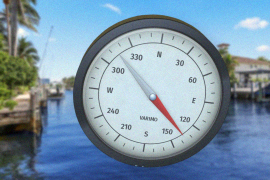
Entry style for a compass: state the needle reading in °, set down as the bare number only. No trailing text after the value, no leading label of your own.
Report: 135
